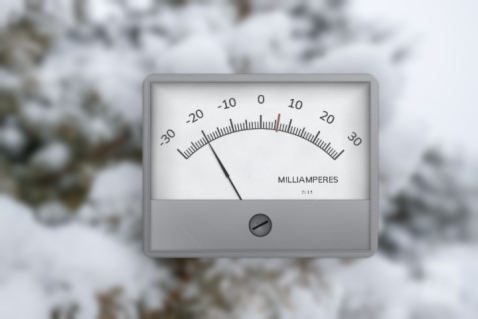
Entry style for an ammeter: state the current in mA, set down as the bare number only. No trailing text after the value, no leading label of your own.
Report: -20
